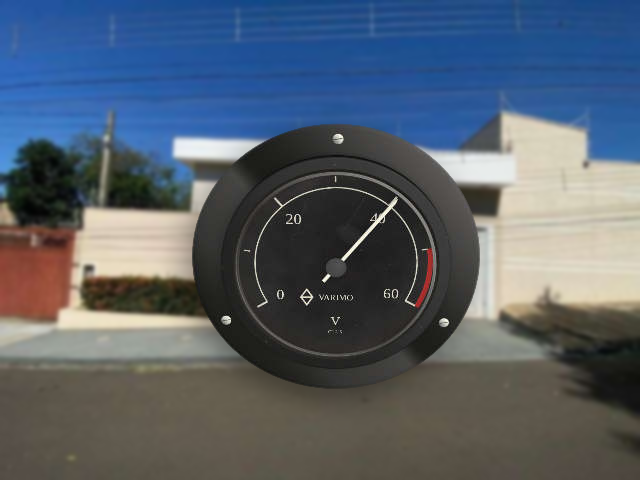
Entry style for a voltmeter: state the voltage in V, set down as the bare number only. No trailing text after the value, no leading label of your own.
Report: 40
